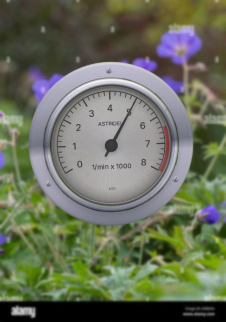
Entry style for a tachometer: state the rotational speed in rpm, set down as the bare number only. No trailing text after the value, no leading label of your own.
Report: 5000
